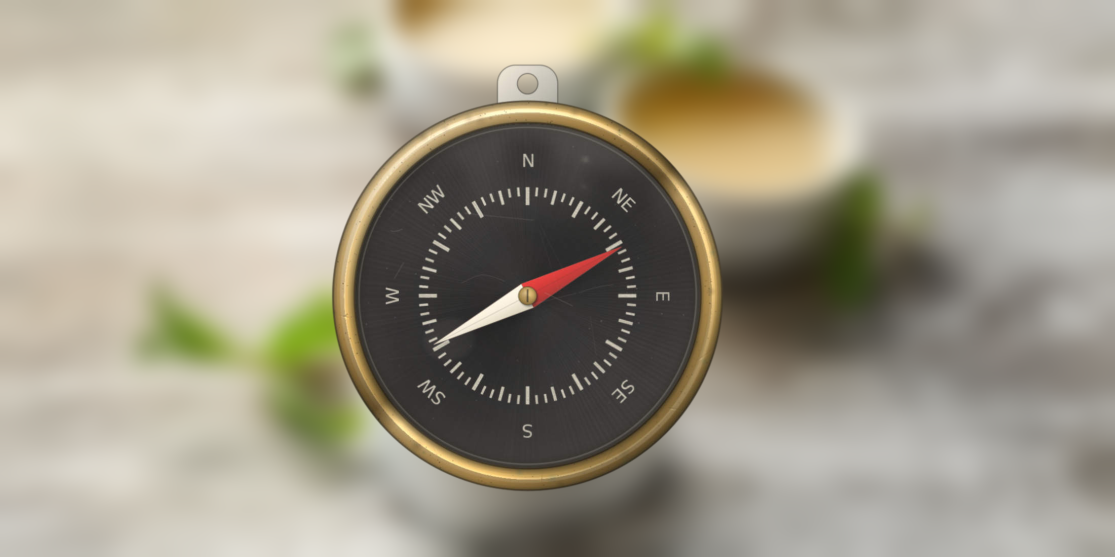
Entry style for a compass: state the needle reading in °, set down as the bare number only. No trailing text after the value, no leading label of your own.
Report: 62.5
